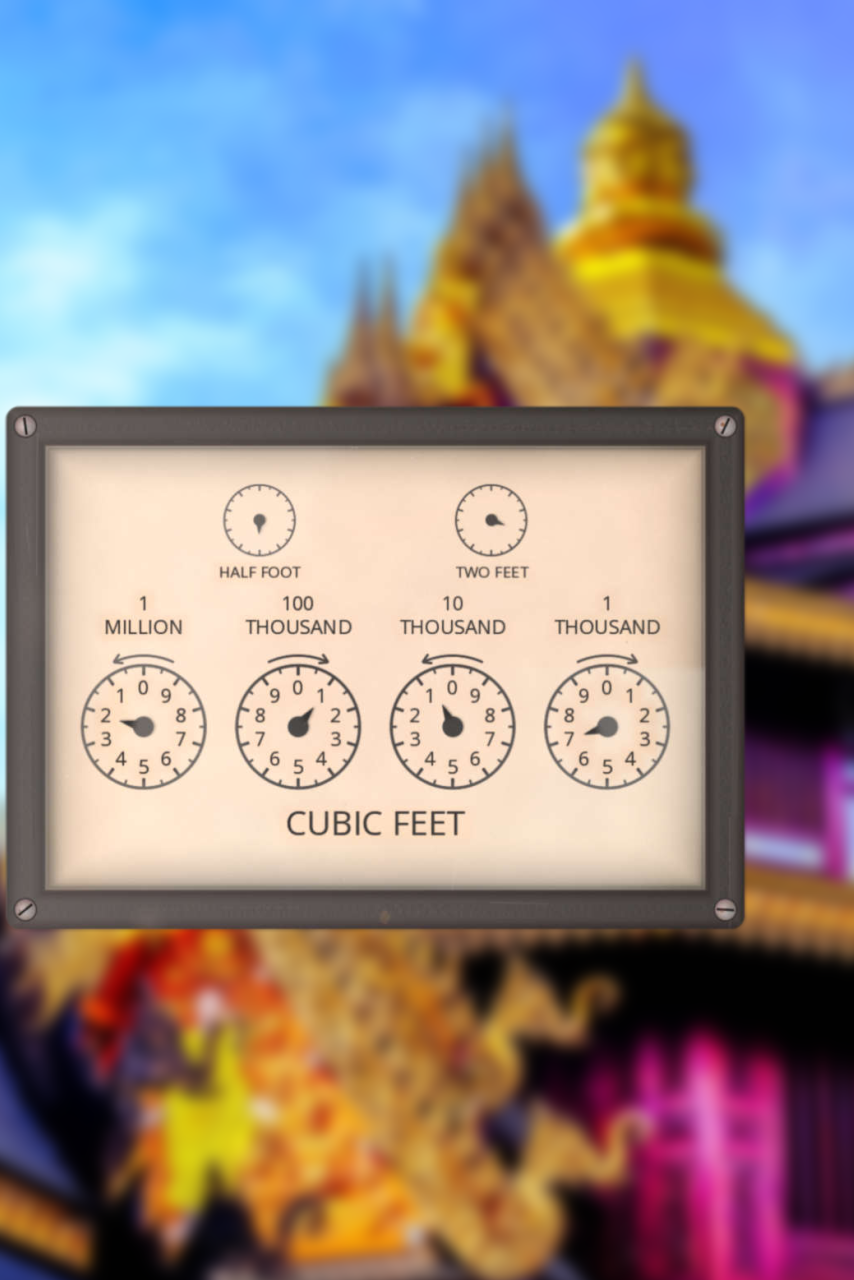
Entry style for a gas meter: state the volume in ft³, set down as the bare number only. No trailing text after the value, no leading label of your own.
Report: 210700
